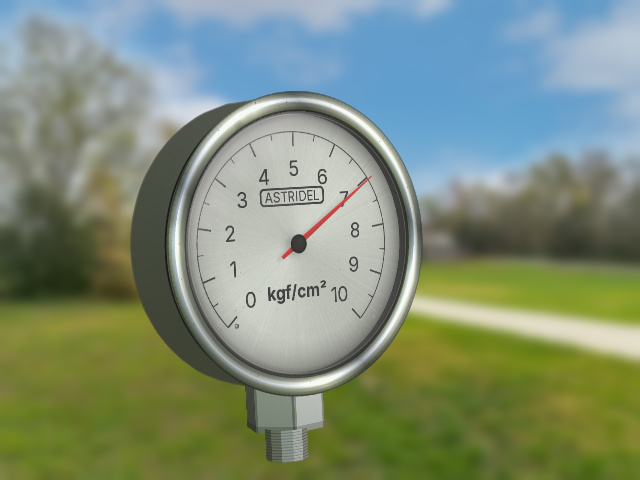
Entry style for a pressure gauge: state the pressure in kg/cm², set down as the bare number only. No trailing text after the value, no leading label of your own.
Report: 7
